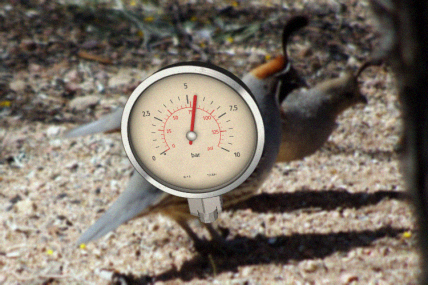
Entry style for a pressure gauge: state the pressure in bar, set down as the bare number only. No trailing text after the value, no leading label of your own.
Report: 5.5
